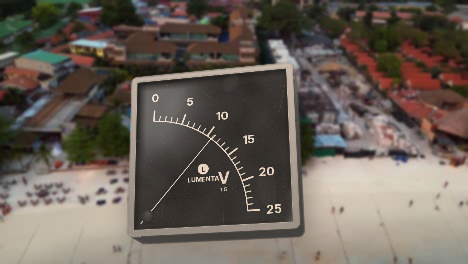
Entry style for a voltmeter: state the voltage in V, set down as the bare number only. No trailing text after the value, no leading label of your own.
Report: 11
